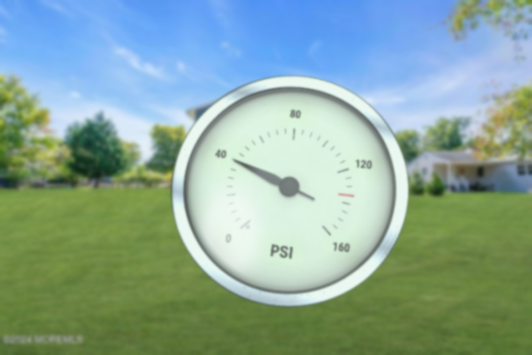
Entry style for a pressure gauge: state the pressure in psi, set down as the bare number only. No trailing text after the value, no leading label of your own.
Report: 40
